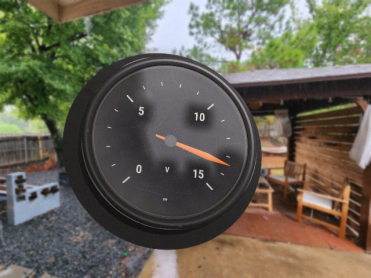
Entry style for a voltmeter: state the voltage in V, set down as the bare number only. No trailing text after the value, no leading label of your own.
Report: 13.5
